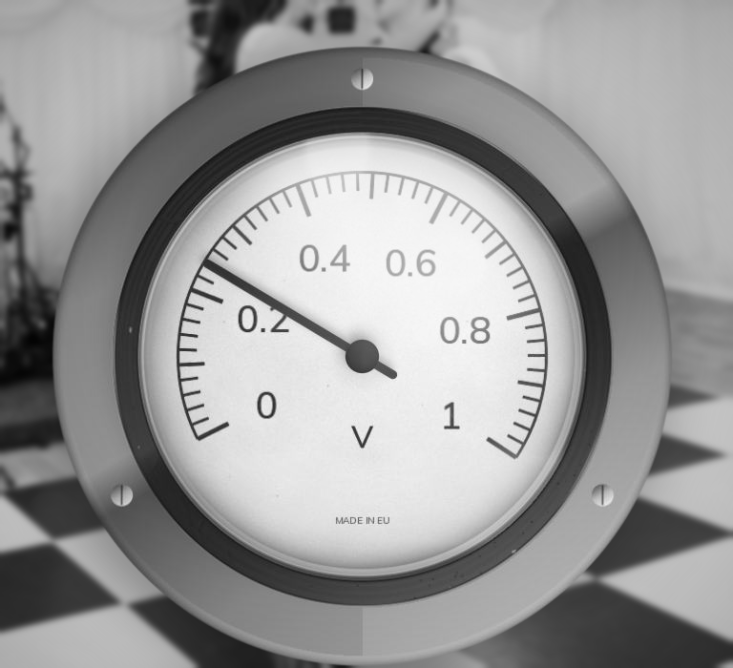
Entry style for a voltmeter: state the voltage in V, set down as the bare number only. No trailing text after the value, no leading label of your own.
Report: 0.24
